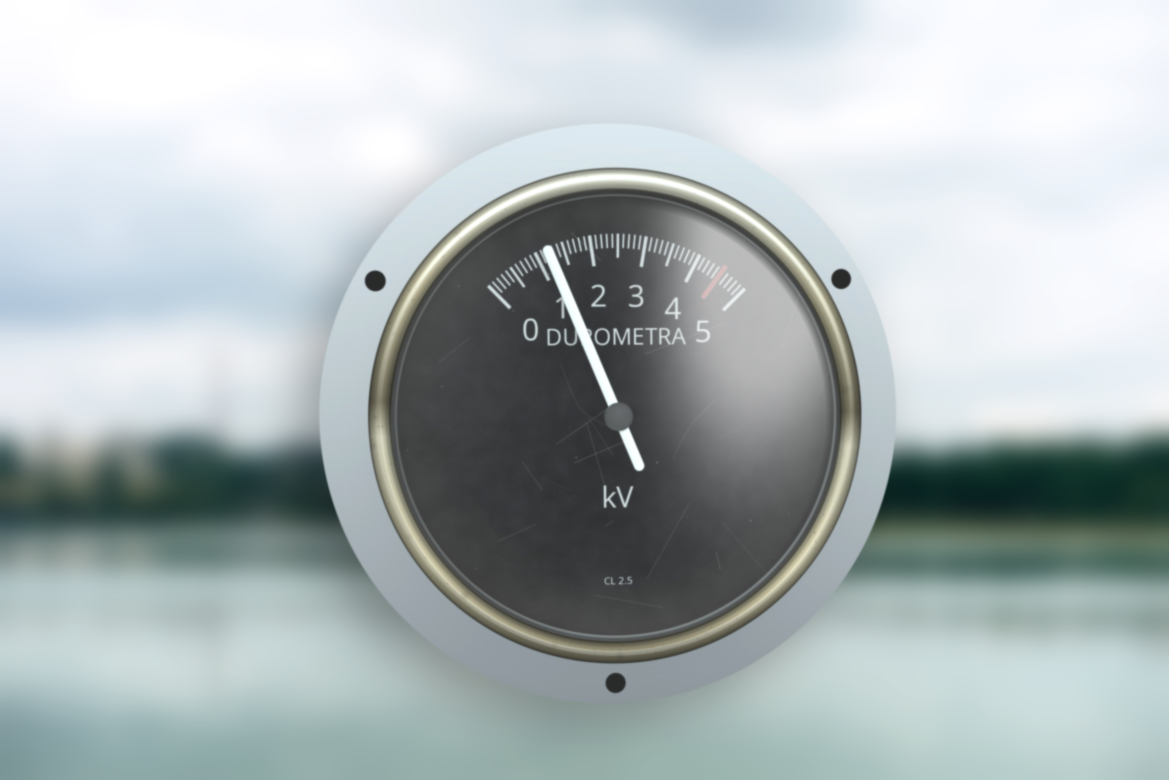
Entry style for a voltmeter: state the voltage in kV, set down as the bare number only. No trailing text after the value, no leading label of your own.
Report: 1.2
